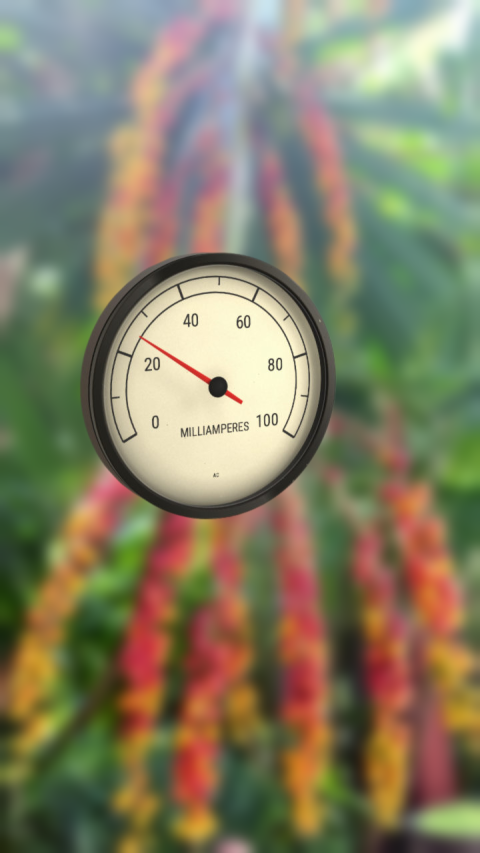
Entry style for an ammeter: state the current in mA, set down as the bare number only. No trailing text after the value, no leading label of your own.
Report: 25
